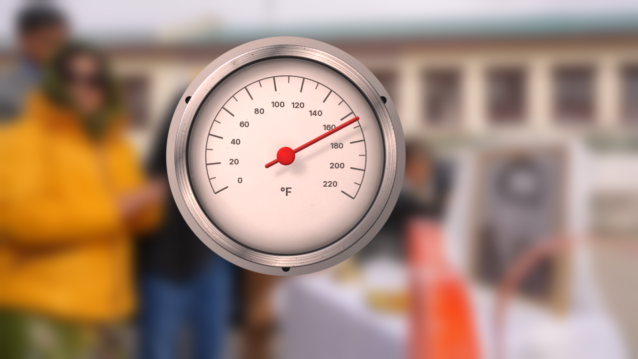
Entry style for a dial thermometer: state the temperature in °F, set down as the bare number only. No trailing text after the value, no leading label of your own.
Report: 165
